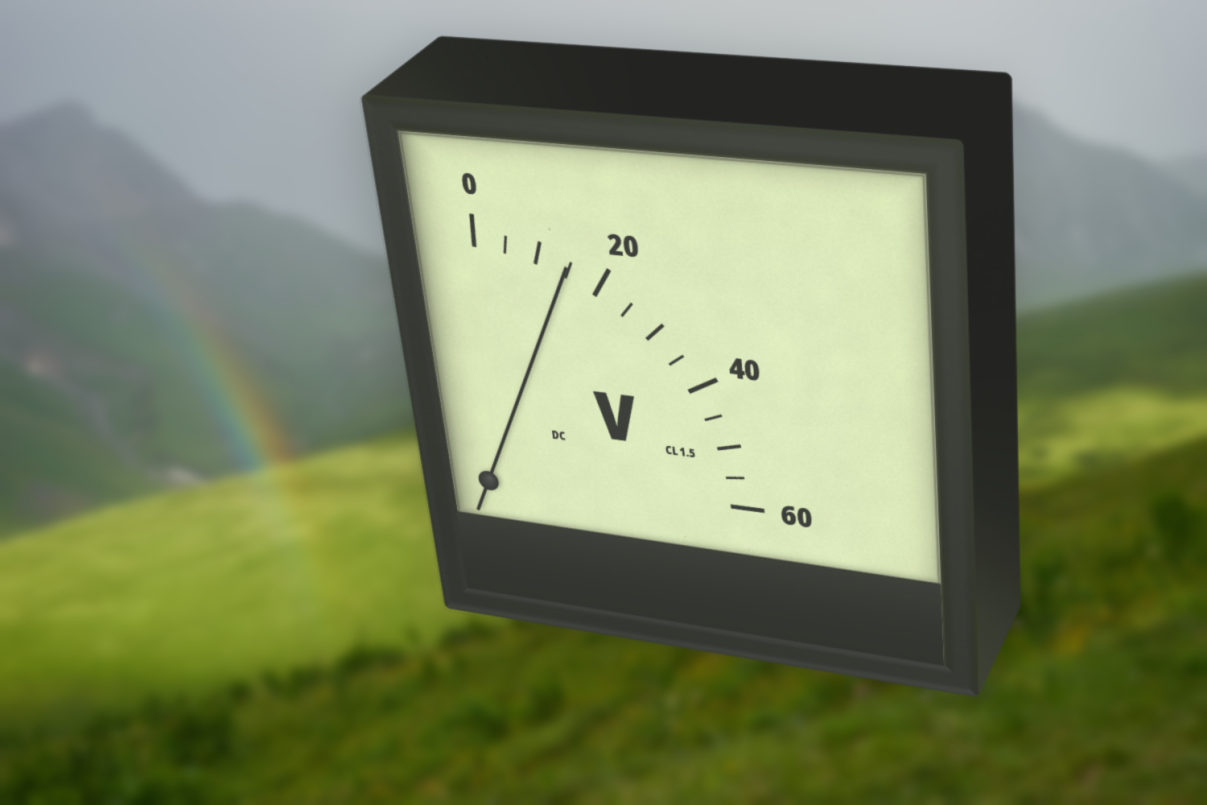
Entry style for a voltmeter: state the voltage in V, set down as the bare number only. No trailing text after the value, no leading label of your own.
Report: 15
